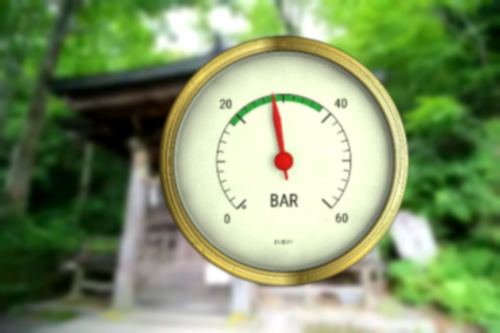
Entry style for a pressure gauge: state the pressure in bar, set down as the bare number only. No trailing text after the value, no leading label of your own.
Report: 28
